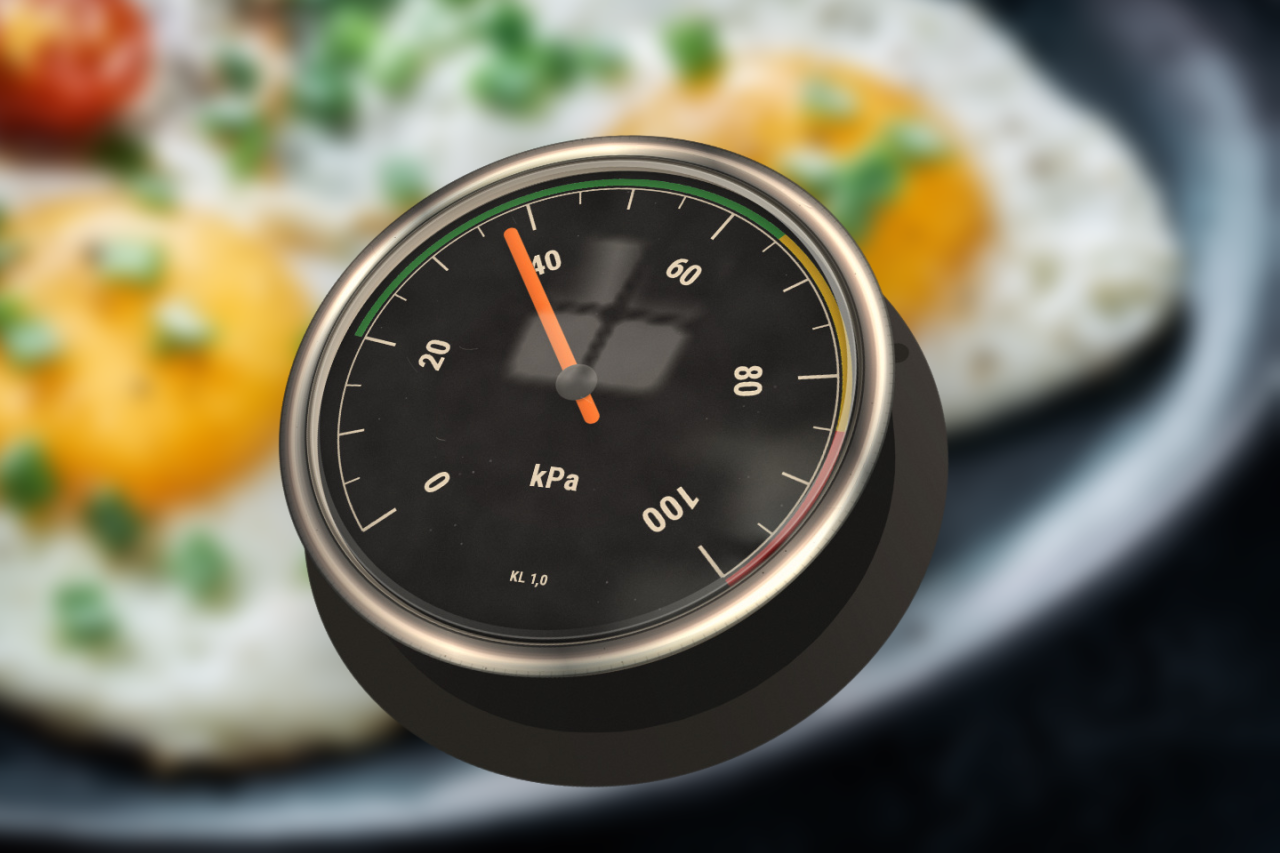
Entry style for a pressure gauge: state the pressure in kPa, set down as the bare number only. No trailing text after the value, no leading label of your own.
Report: 37.5
